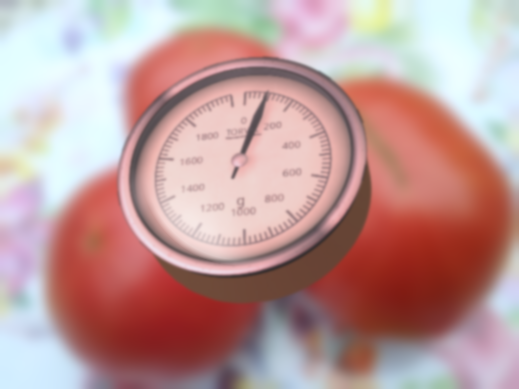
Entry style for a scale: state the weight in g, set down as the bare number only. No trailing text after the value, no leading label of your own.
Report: 100
